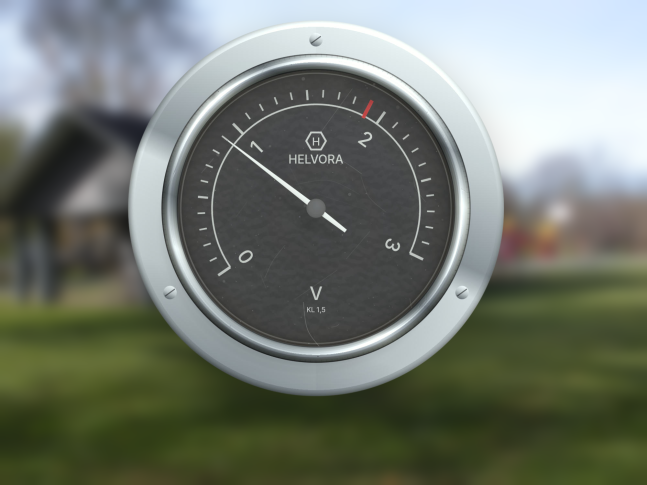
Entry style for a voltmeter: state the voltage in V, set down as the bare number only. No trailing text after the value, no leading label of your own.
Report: 0.9
